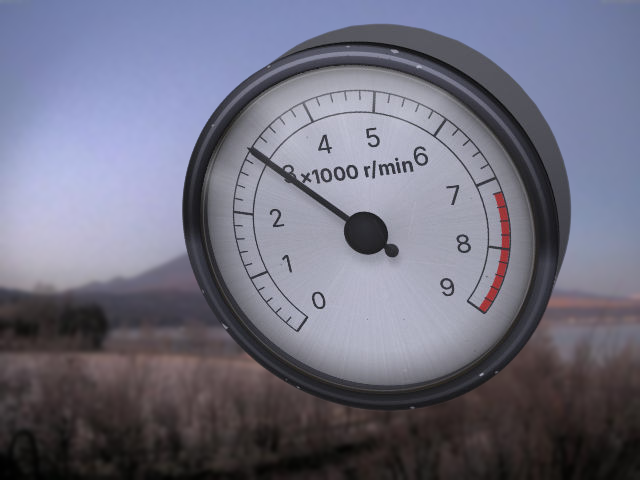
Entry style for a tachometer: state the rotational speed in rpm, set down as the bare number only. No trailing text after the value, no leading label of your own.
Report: 3000
